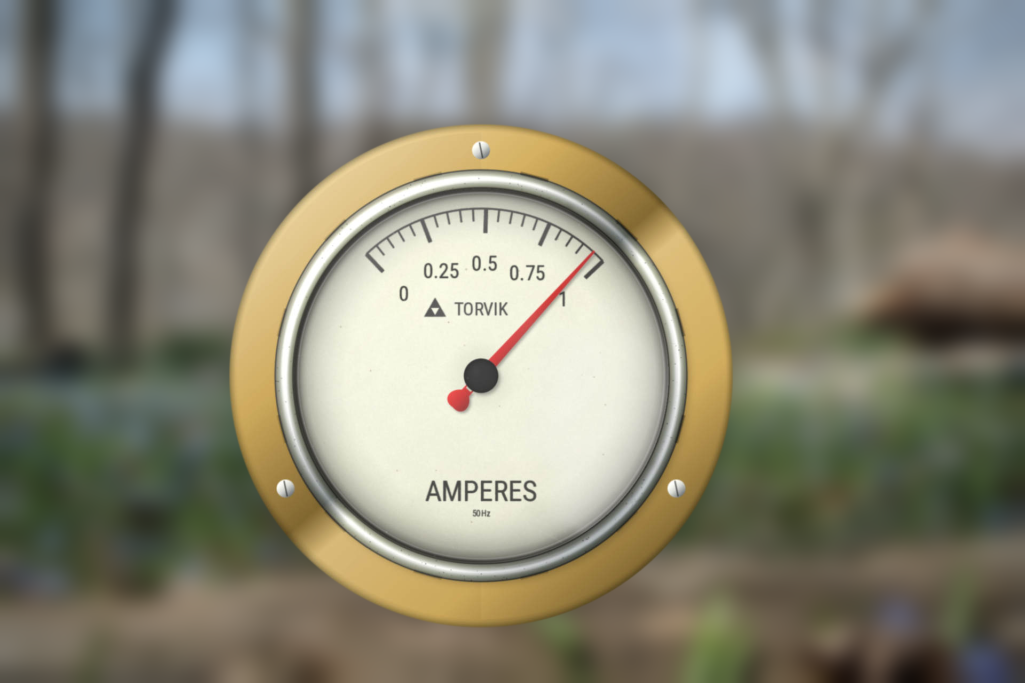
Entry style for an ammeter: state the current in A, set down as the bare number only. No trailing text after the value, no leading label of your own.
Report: 0.95
